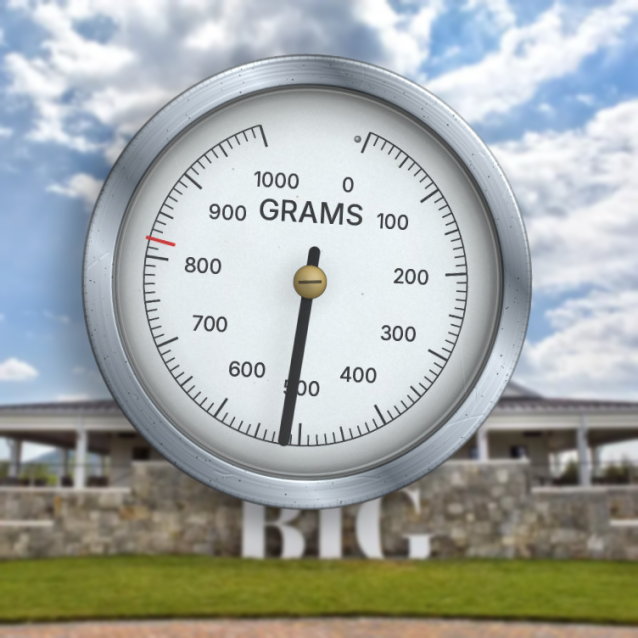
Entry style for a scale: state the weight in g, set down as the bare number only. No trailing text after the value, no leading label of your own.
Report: 520
